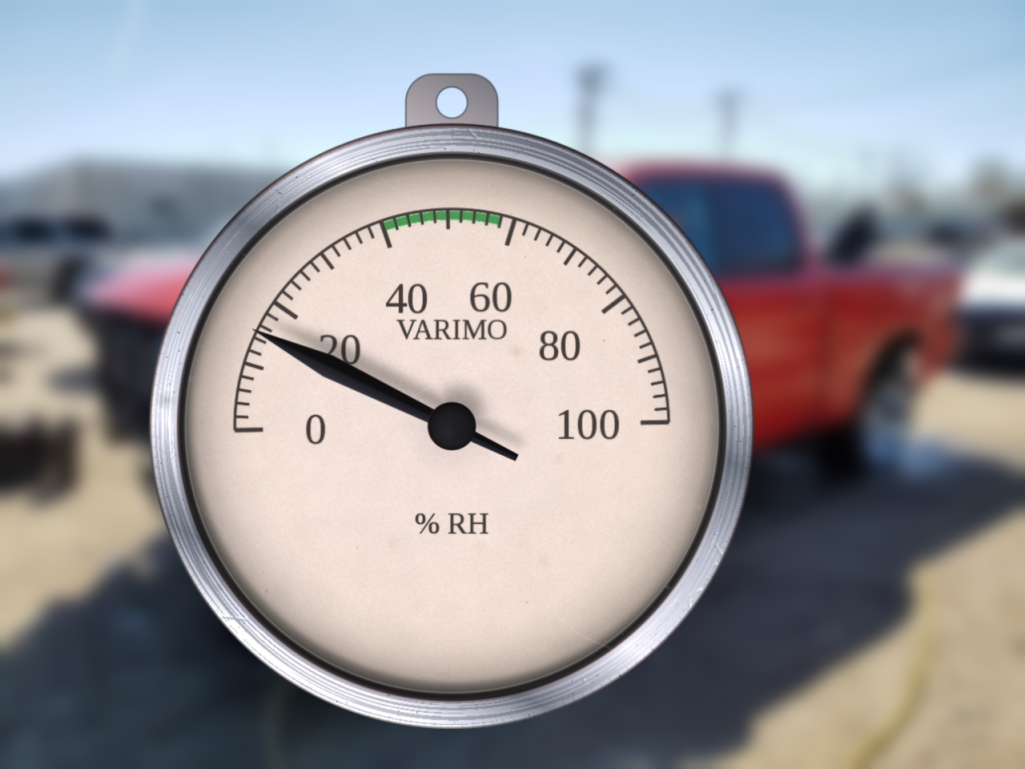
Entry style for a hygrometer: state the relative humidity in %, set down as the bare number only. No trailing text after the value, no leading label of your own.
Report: 15
